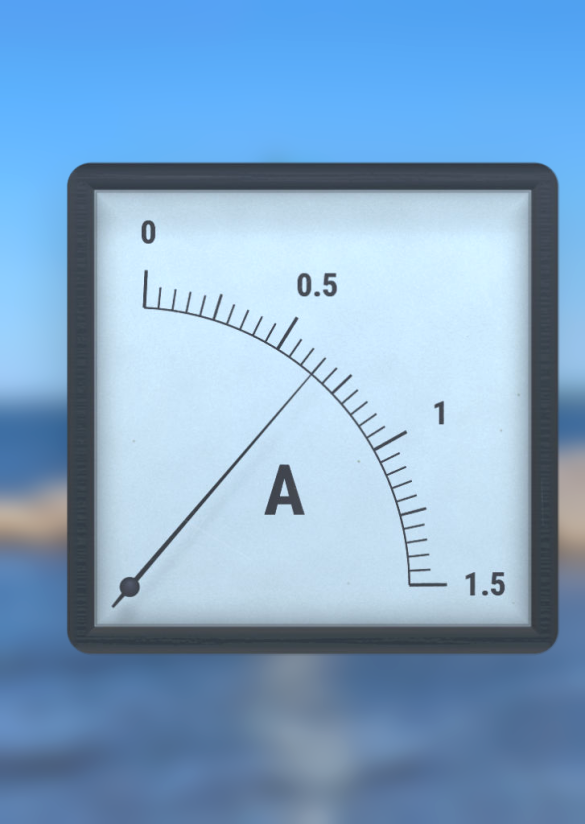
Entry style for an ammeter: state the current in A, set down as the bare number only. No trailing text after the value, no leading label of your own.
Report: 0.65
